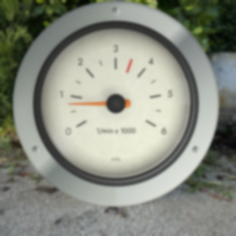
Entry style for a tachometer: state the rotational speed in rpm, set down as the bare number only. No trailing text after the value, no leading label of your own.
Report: 750
